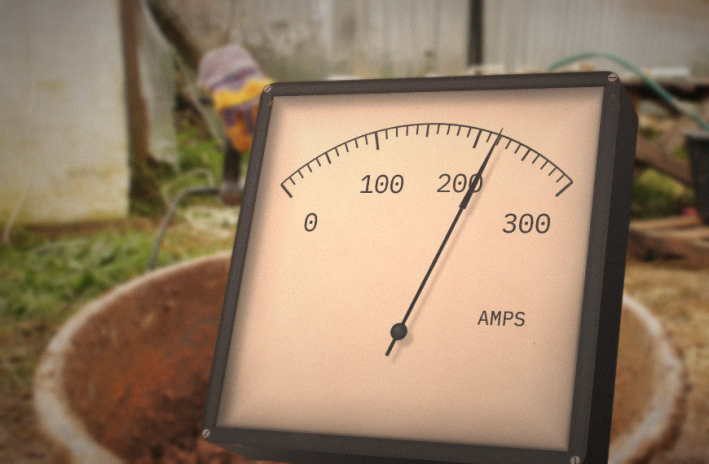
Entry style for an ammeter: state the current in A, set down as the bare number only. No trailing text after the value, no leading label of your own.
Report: 220
